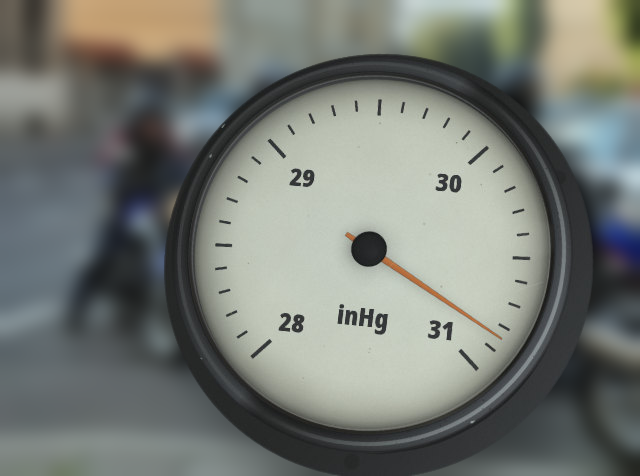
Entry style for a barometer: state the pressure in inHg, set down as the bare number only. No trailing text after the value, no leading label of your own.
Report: 30.85
